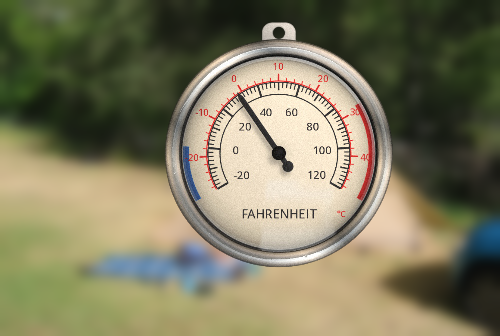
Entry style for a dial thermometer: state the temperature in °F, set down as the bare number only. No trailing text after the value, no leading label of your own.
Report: 30
